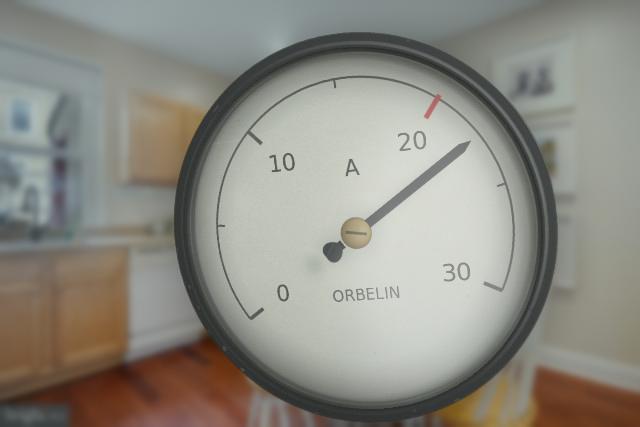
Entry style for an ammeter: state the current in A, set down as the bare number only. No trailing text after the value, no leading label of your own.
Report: 22.5
